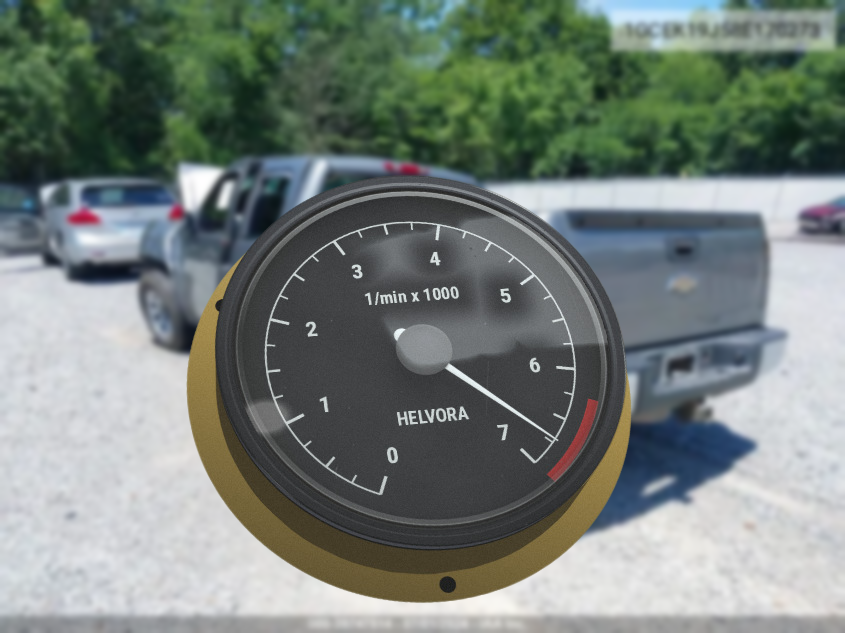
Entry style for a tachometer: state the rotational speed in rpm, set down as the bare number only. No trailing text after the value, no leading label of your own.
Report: 6750
